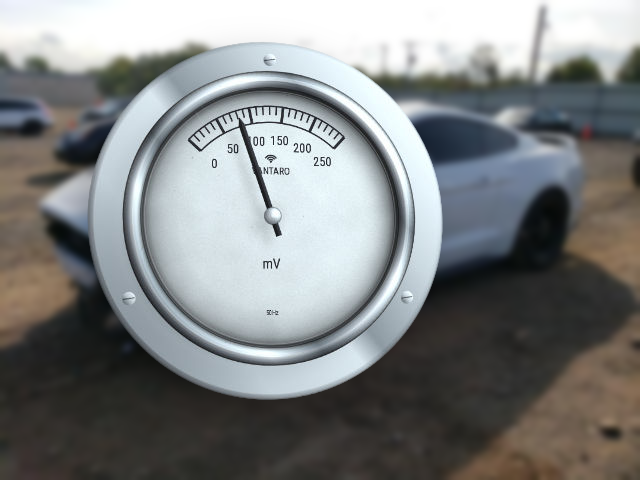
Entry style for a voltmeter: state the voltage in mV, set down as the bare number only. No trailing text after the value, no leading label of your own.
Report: 80
